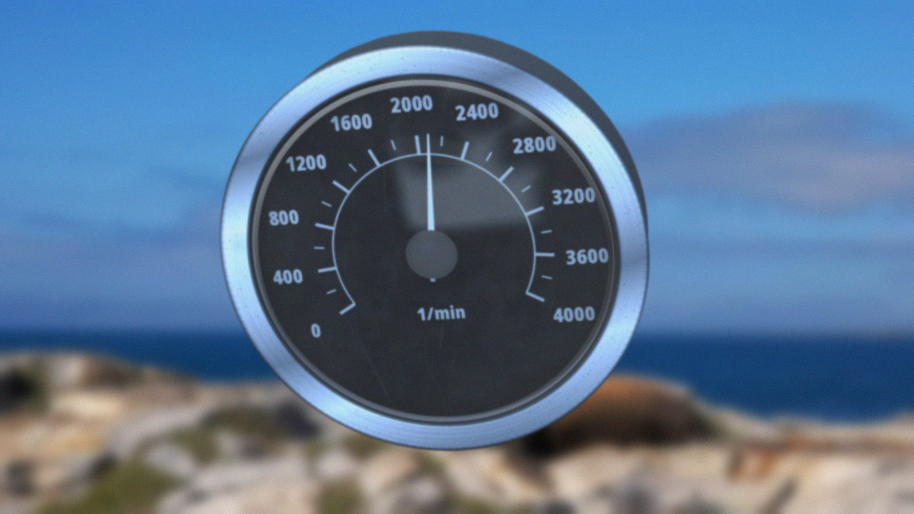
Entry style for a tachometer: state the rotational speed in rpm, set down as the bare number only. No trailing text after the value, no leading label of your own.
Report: 2100
